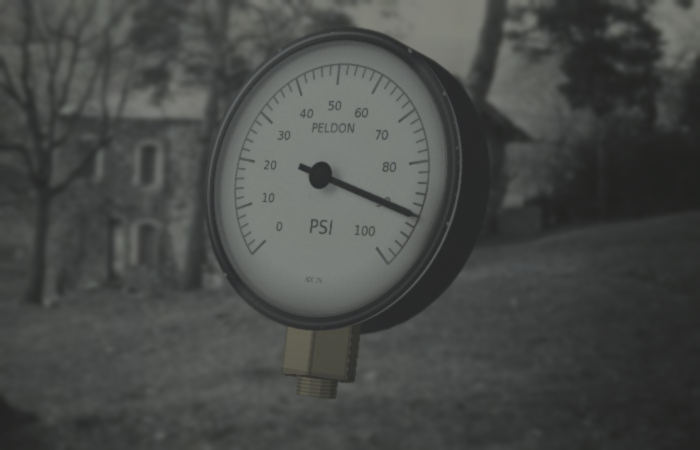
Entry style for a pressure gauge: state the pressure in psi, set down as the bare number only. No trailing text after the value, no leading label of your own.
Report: 90
